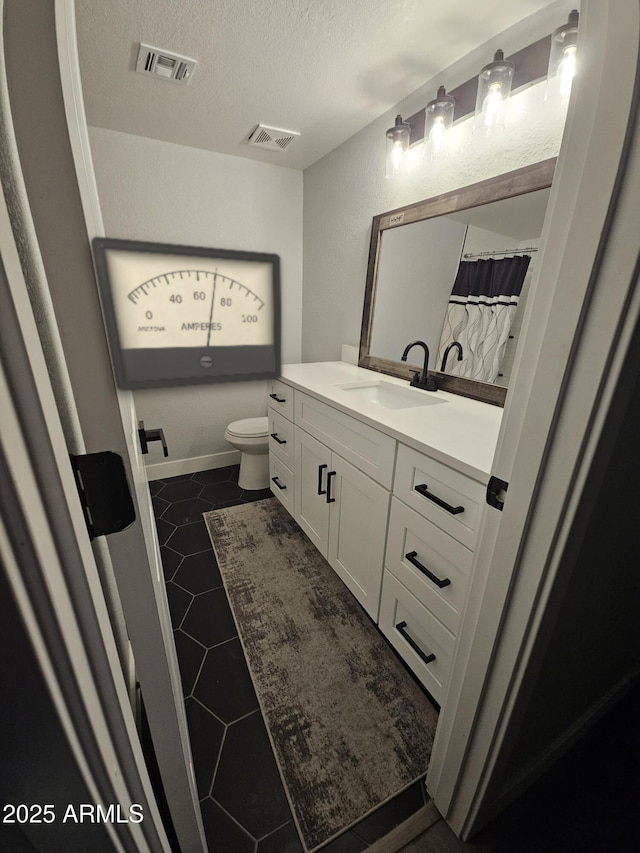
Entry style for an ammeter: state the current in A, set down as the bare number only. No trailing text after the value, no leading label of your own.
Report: 70
